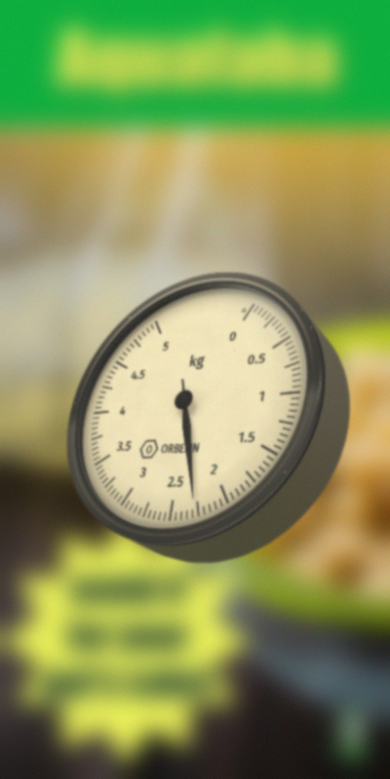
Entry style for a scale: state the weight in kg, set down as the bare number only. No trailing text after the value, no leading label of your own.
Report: 2.25
